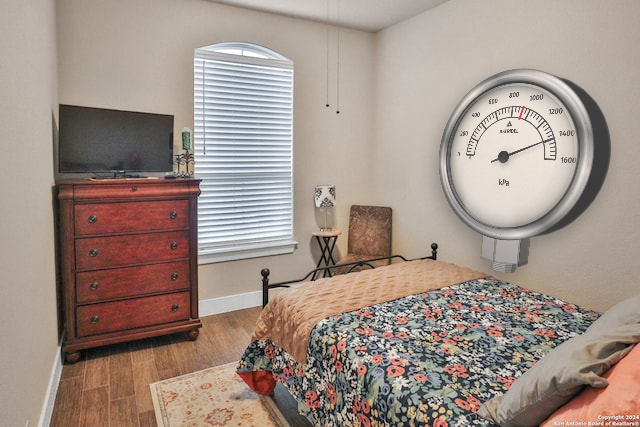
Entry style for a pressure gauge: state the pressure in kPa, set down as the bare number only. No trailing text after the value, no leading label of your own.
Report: 1400
